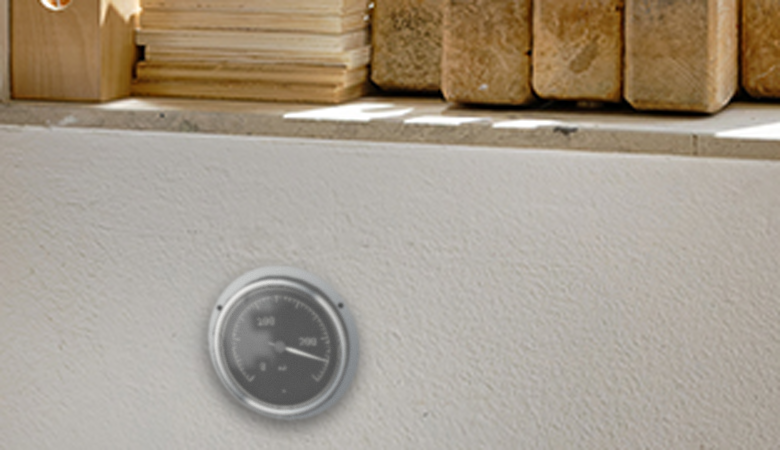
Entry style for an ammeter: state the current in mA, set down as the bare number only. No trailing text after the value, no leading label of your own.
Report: 225
